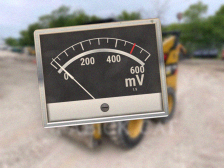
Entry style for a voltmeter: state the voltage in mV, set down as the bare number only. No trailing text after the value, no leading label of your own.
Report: 25
